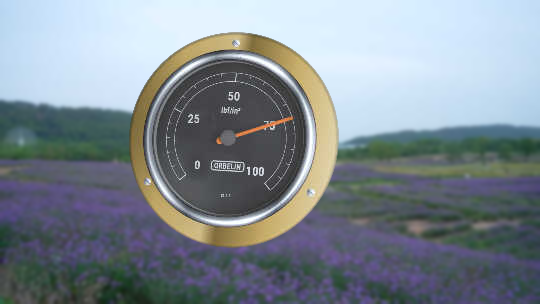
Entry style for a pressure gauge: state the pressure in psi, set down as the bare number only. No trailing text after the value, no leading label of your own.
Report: 75
